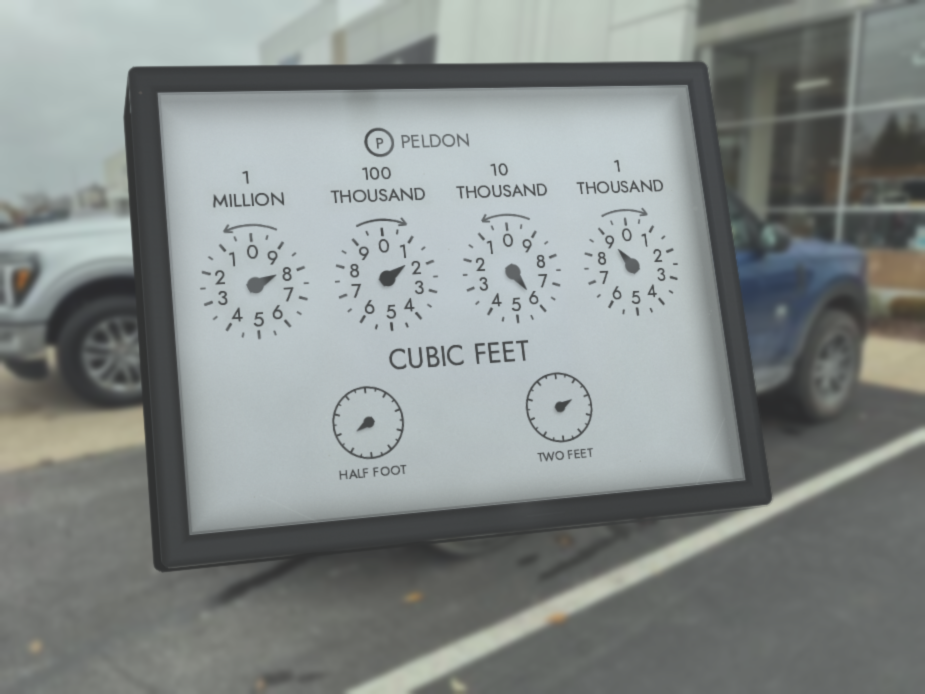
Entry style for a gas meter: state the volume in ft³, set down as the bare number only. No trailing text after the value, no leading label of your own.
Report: 815900
